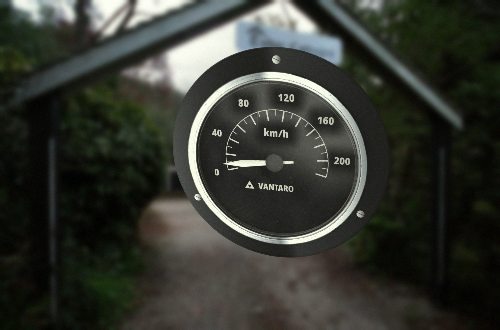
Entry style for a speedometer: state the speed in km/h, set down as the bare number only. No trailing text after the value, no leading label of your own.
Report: 10
